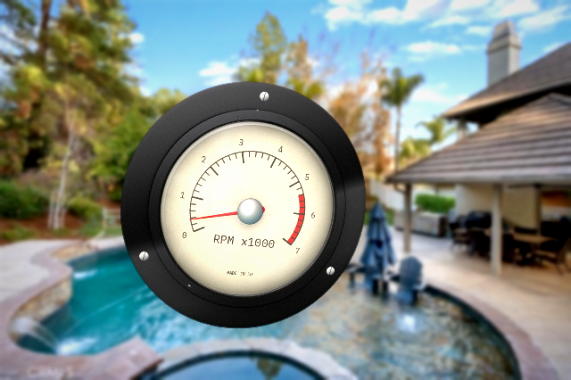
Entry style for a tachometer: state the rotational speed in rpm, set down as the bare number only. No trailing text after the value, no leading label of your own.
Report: 400
